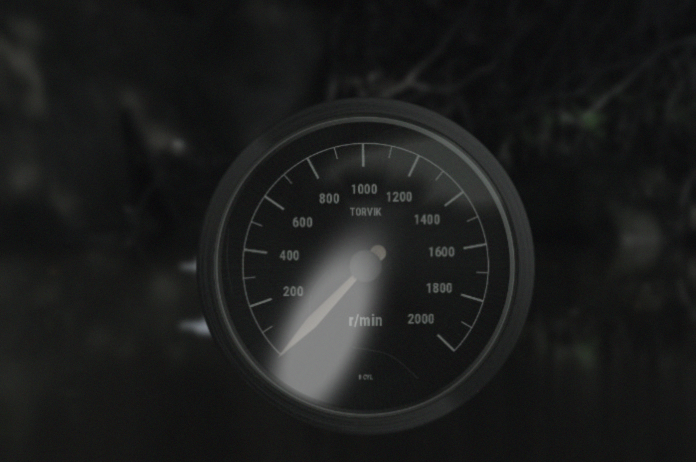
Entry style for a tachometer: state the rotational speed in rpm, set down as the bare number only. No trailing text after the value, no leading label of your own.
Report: 0
